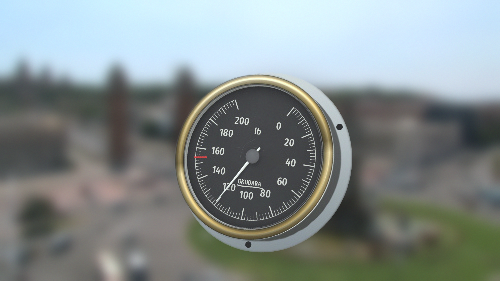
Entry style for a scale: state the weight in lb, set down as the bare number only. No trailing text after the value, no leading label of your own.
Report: 120
